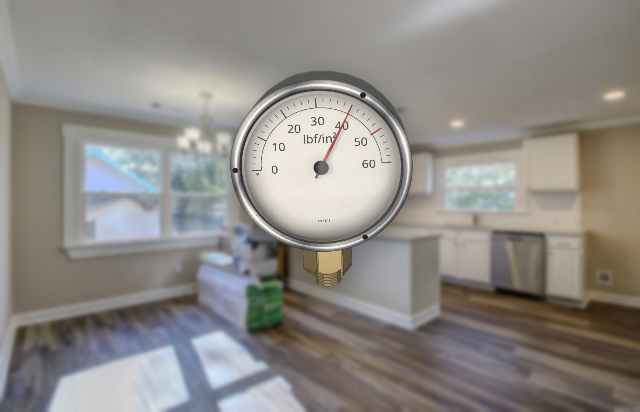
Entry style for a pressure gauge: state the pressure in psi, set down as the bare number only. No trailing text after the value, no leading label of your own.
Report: 40
